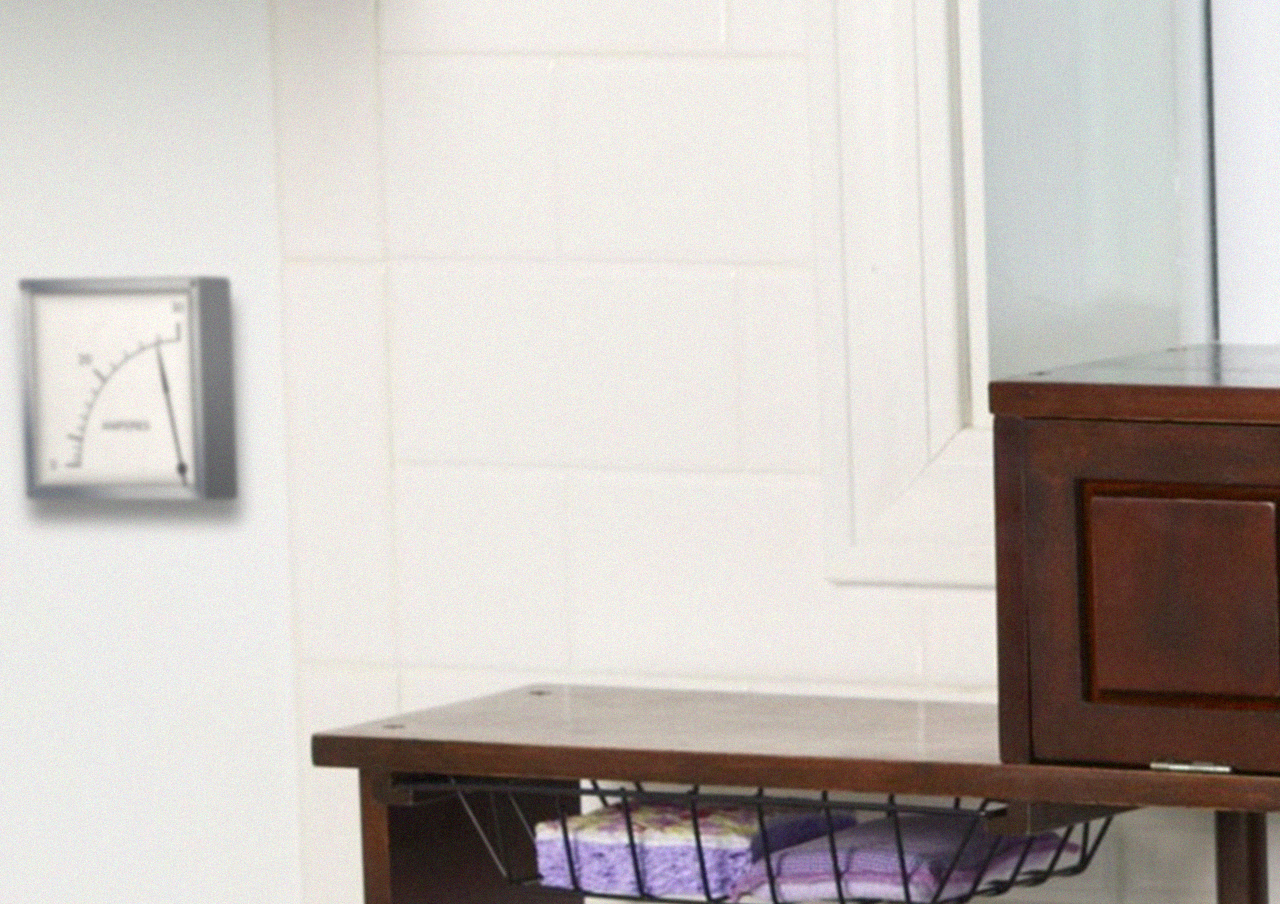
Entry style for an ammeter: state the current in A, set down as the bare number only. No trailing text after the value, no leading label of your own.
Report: 28
